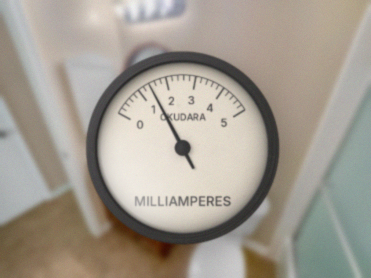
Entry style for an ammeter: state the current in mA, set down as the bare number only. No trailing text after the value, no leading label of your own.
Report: 1.4
